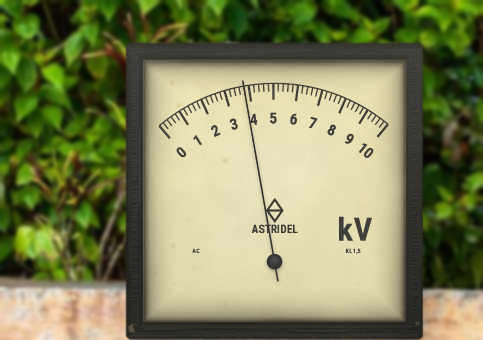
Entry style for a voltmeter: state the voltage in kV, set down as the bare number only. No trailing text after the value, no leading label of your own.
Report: 3.8
